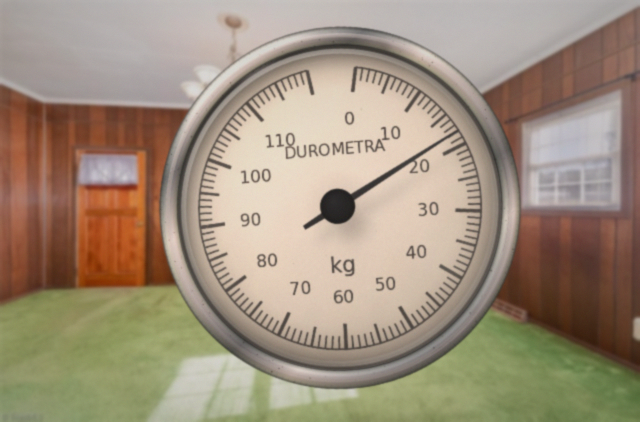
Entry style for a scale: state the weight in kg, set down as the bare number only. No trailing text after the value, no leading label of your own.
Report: 18
